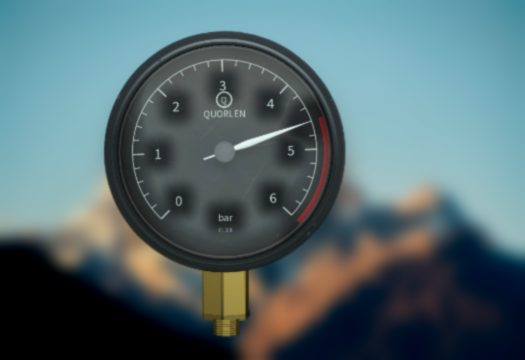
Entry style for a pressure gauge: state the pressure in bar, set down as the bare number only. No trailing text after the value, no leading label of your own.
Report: 4.6
